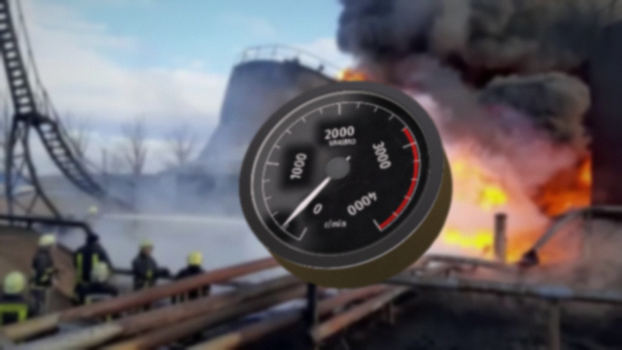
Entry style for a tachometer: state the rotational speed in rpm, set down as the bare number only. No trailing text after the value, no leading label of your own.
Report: 200
